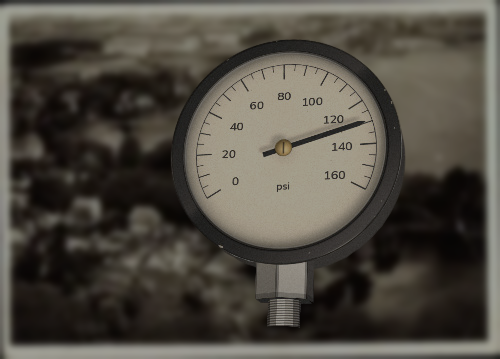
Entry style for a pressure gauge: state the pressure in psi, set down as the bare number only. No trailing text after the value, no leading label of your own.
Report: 130
